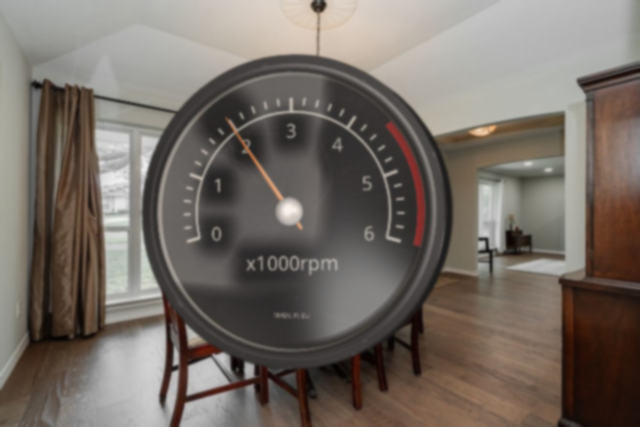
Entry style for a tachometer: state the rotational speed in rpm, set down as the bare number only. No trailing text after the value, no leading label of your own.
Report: 2000
